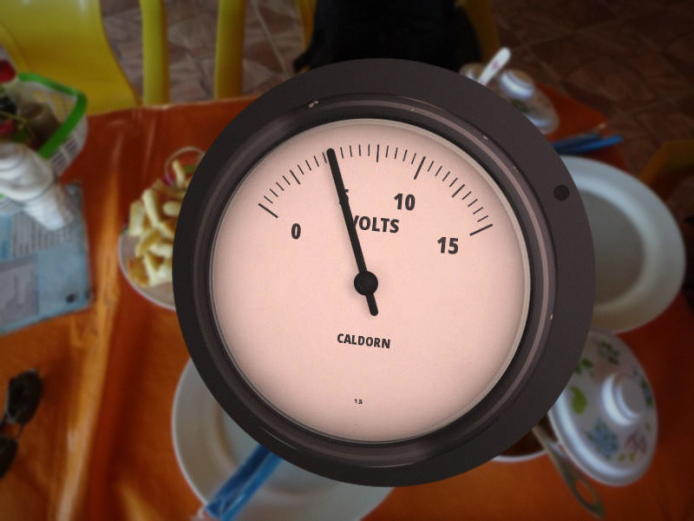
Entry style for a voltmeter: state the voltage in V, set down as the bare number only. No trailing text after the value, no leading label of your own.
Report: 5
